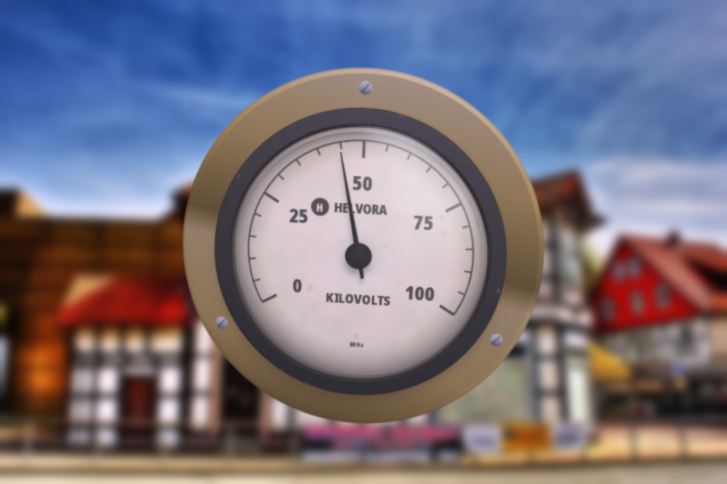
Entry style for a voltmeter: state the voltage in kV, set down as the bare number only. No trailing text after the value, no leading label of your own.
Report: 45
